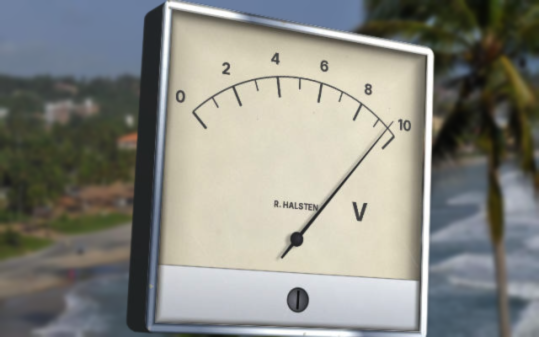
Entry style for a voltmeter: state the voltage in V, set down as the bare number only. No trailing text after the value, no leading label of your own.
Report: 9.5
